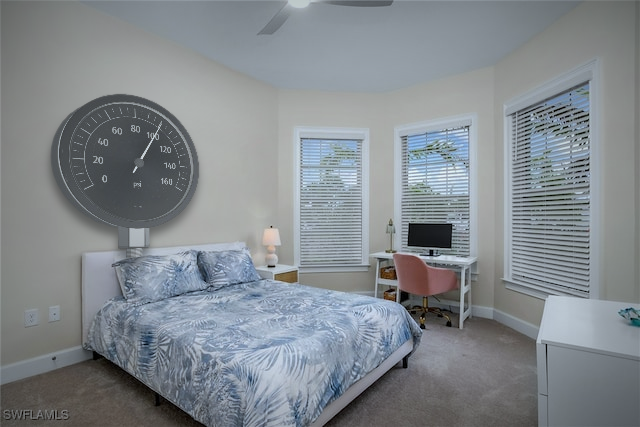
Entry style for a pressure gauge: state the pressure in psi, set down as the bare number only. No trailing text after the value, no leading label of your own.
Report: 100
